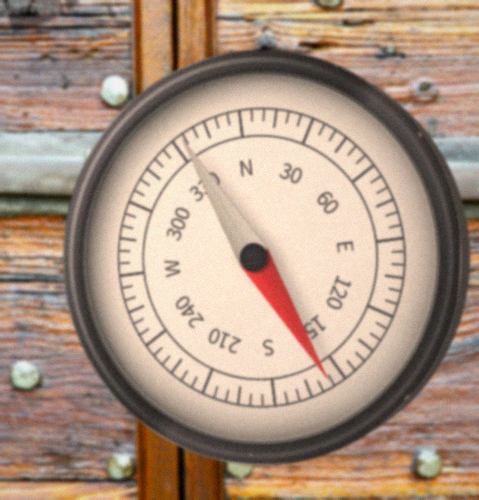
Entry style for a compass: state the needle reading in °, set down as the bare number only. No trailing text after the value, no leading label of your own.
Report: 155
